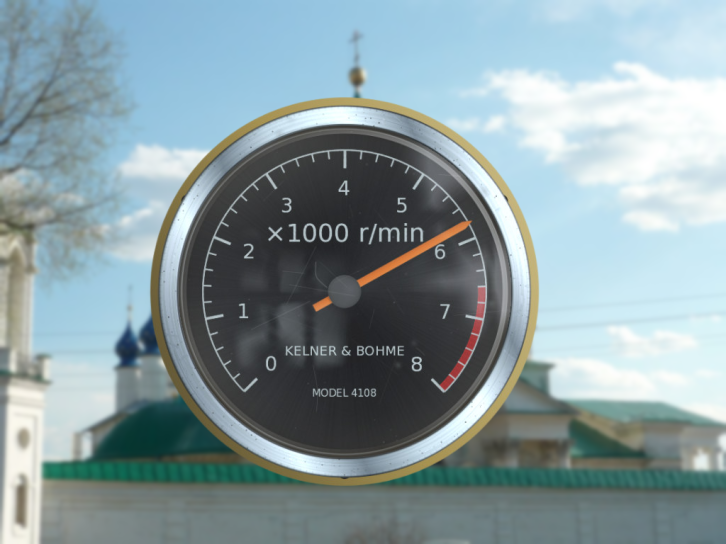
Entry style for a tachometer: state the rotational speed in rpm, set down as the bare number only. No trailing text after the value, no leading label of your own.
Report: 5800
